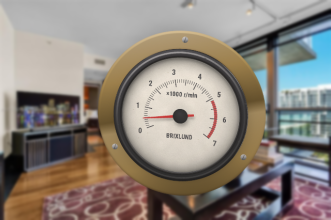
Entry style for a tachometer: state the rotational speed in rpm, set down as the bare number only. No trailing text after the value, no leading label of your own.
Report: 500
